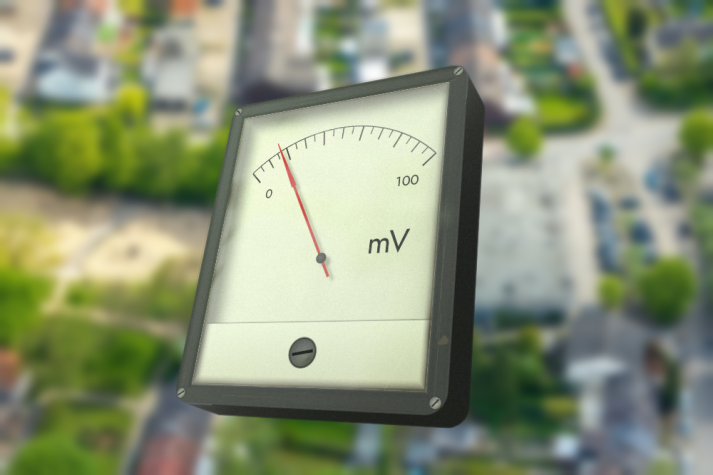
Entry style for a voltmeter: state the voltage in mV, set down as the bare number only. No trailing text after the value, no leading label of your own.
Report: 17.5
